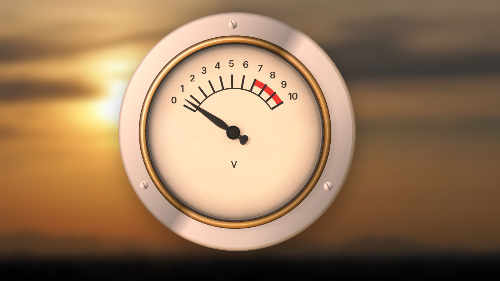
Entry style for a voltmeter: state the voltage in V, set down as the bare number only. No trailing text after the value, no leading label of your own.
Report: 0.5
